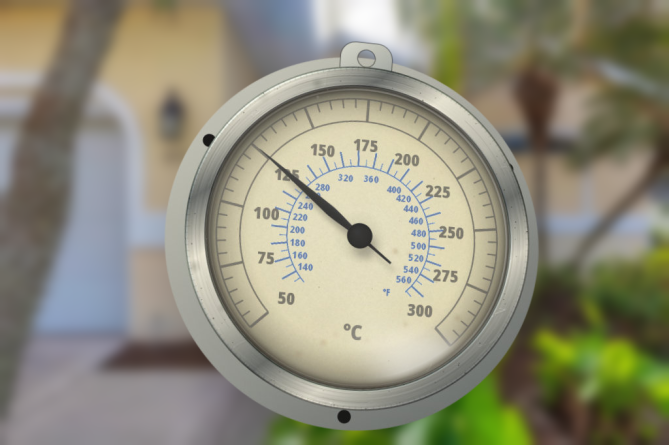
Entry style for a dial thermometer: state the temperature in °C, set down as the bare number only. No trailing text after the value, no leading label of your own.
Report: 125
